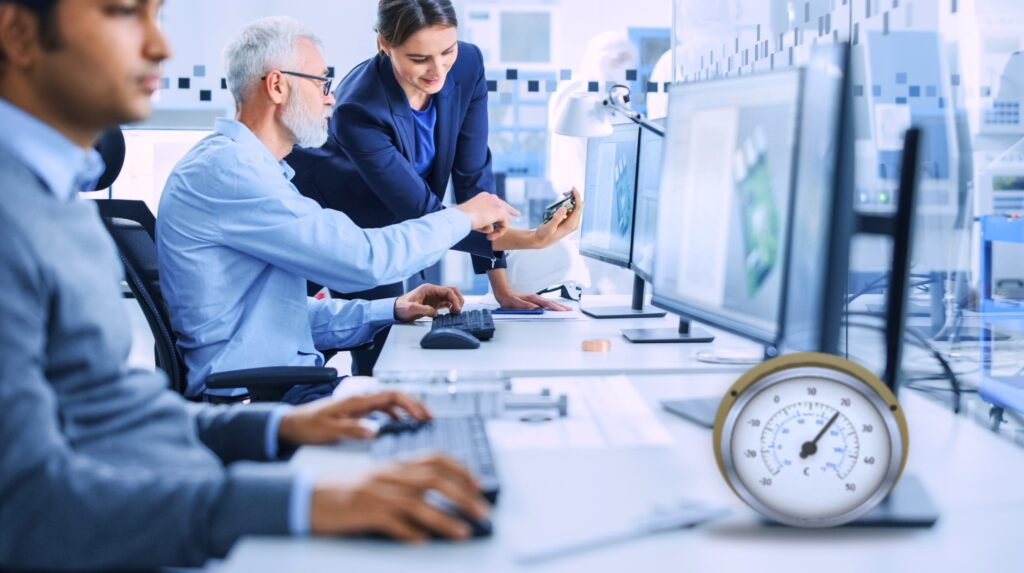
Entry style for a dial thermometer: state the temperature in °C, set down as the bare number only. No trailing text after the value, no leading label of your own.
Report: 20
